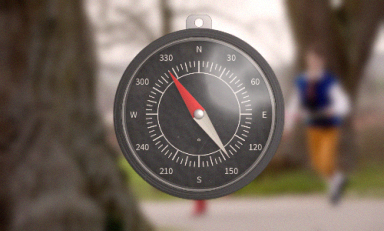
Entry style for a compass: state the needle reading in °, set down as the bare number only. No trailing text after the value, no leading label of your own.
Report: 325
